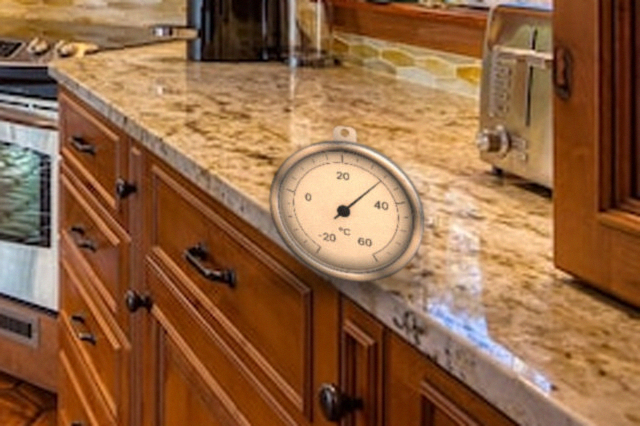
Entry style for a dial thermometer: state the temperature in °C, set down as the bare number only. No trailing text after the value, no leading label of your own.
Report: 32
